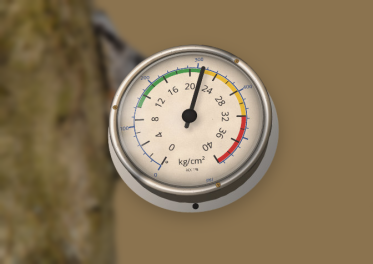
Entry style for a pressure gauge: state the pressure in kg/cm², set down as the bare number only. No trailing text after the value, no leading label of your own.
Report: 22
